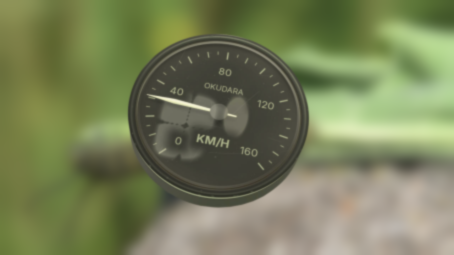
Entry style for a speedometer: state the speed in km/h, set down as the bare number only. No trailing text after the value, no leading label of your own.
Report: 30
